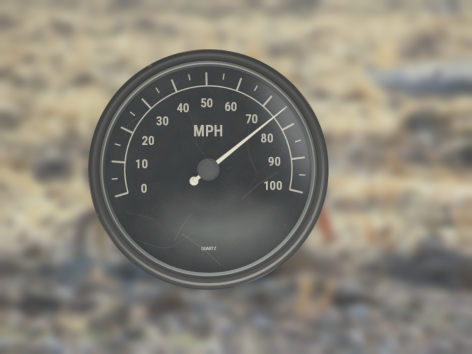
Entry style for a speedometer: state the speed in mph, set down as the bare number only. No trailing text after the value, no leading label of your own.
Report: 75
